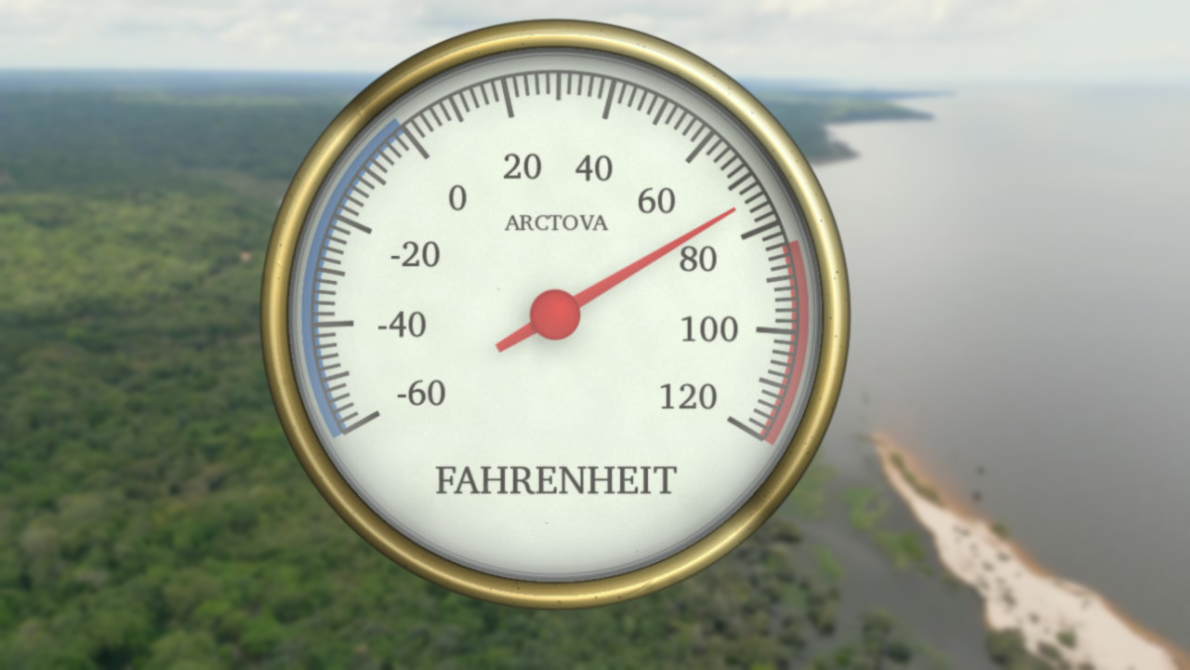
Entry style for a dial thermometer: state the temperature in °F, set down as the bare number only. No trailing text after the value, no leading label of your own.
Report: 74
